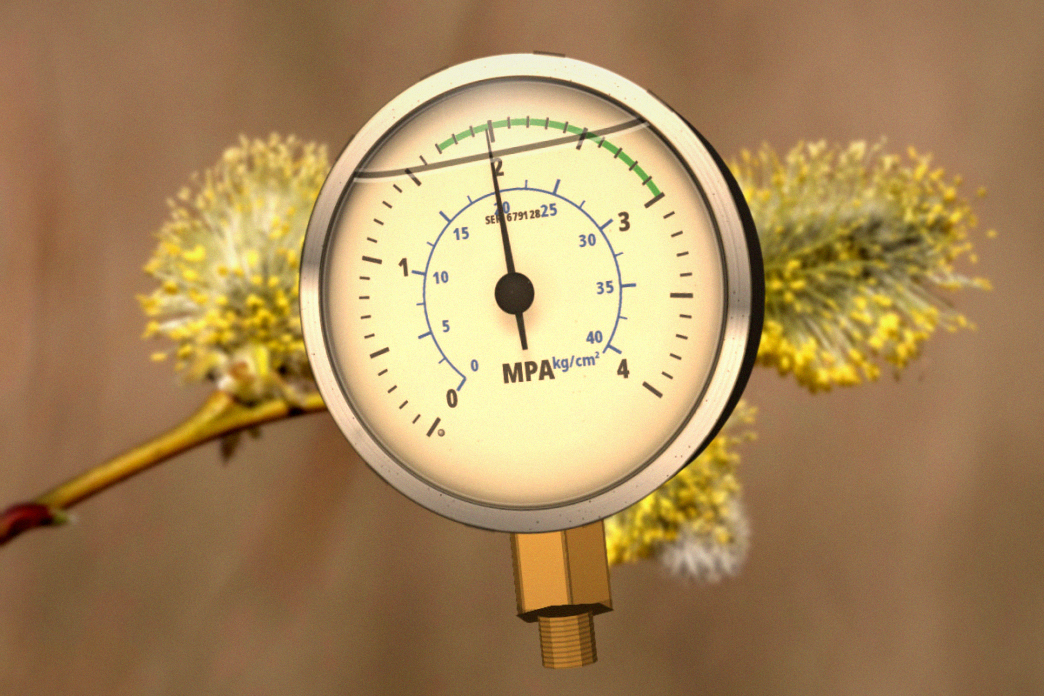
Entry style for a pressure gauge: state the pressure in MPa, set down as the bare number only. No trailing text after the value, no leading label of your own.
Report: 2
